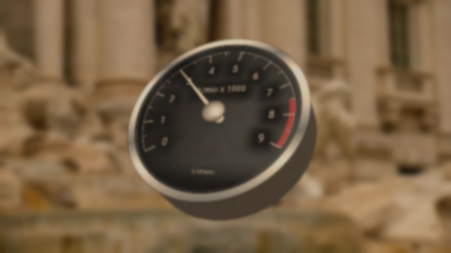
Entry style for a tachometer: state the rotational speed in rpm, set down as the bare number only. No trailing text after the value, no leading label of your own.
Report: 3000
